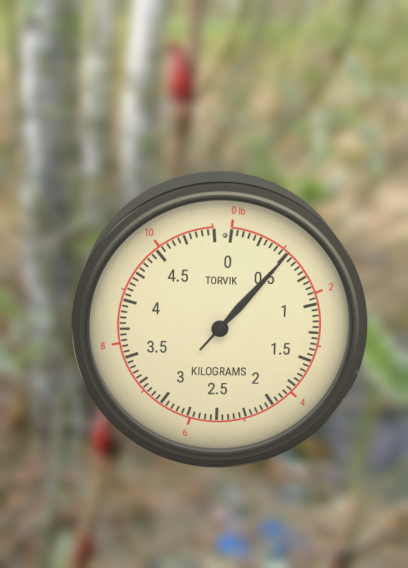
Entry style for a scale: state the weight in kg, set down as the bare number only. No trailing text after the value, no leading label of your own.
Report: 0.5
